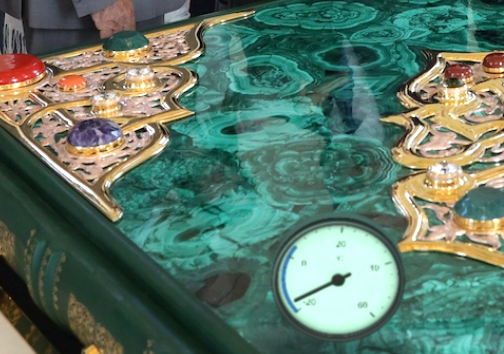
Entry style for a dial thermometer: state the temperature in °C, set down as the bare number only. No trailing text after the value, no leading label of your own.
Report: -16
